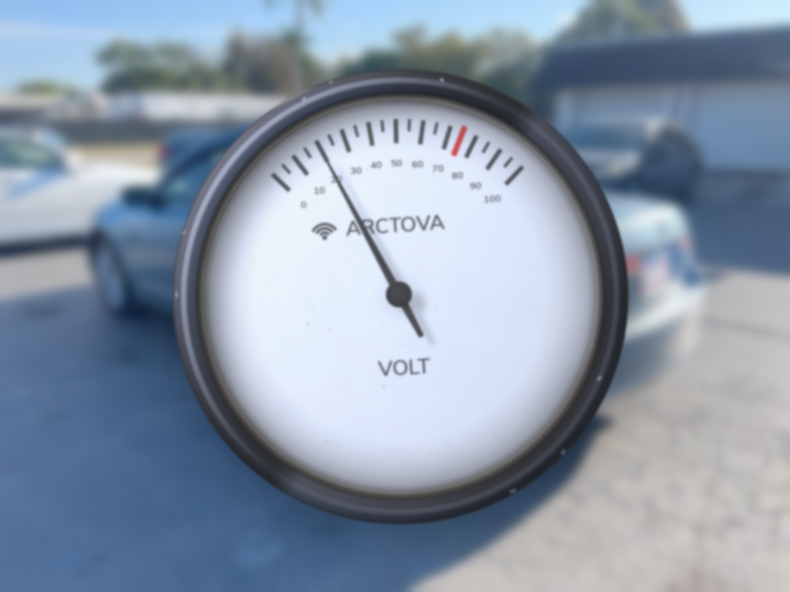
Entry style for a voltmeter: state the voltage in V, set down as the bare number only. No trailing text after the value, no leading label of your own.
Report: 20
